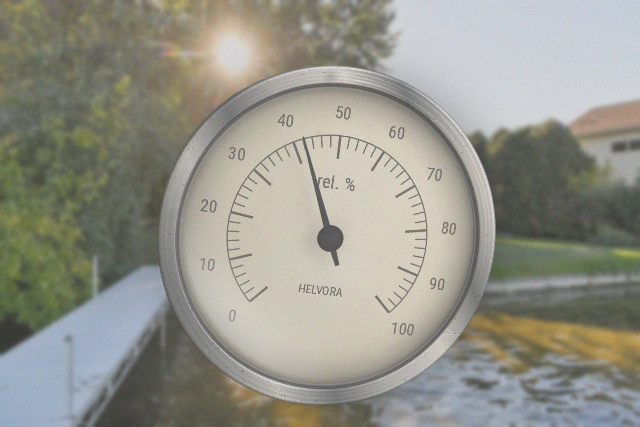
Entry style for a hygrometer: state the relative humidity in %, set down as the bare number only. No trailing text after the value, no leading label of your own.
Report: 42
